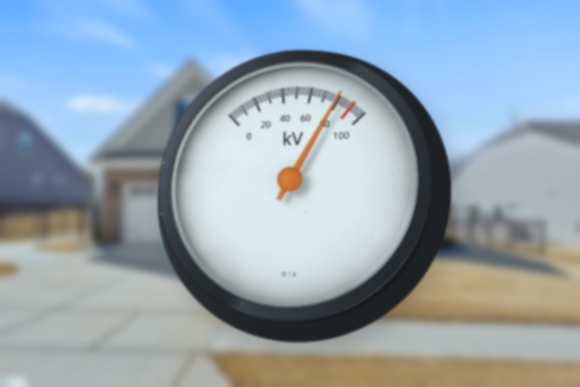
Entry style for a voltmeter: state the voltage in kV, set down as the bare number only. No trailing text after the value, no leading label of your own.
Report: 80
